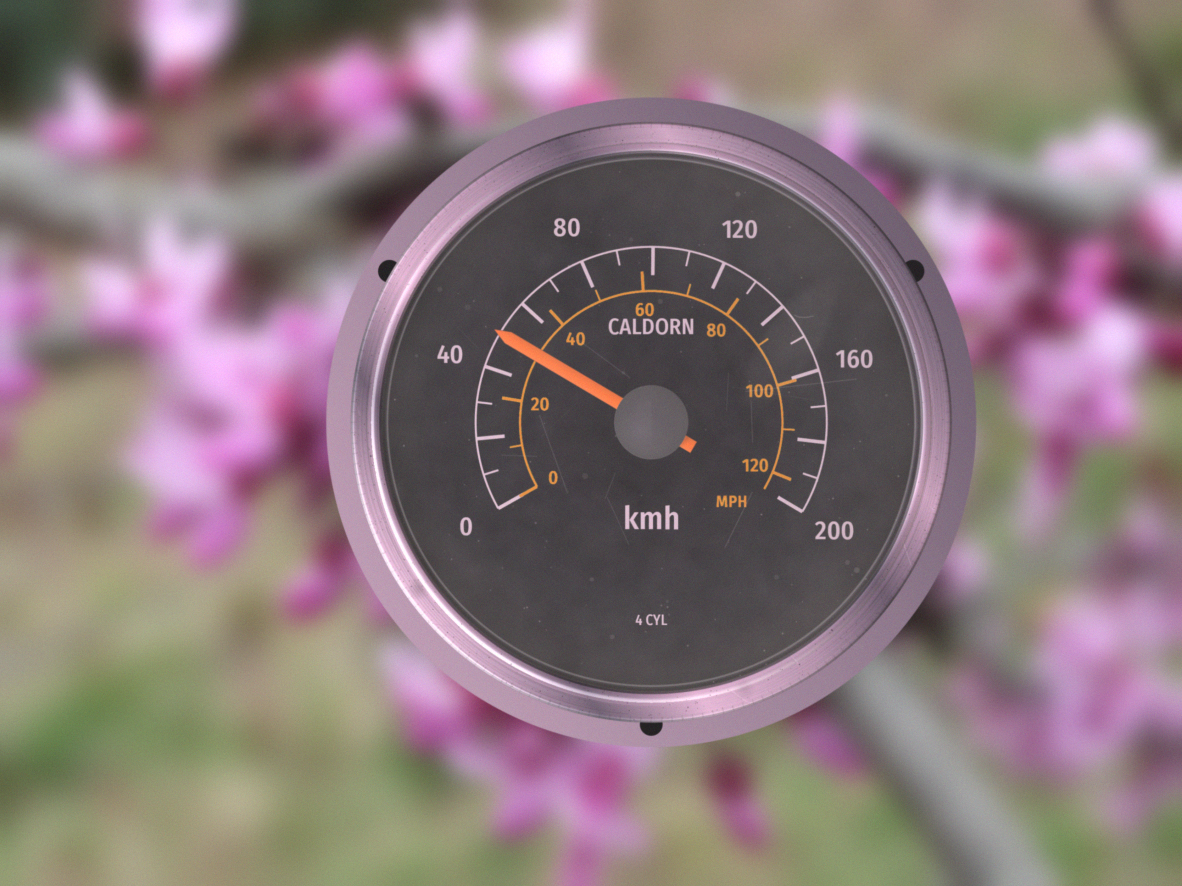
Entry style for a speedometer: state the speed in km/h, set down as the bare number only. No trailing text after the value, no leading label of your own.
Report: 50
